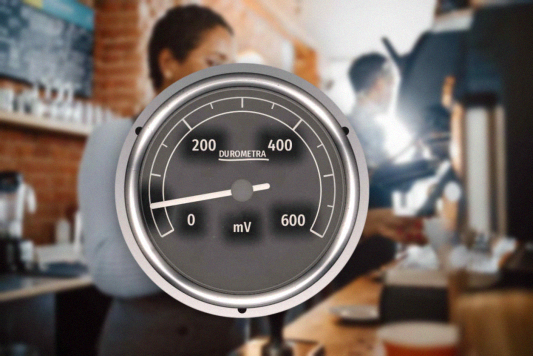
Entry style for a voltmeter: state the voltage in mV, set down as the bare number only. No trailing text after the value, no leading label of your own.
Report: 50
